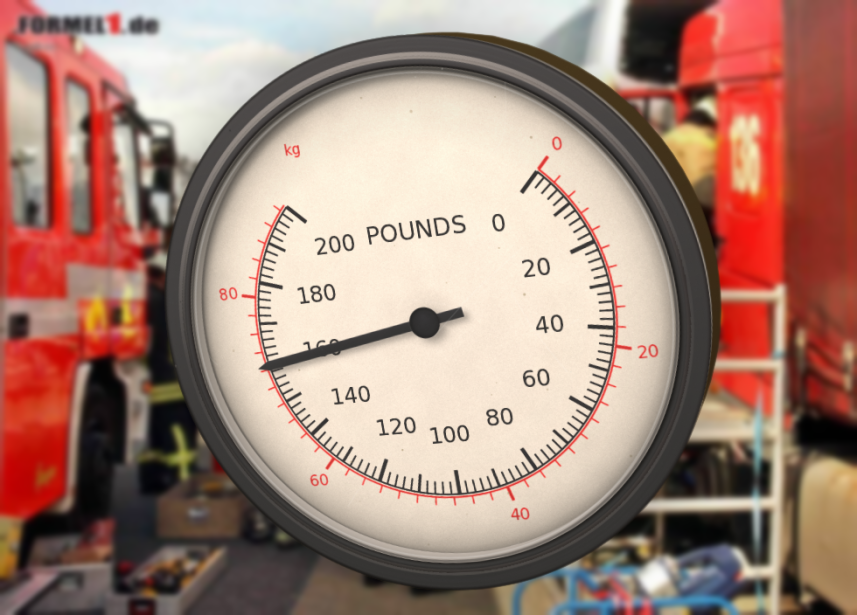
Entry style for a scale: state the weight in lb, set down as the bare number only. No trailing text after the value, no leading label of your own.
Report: 160
